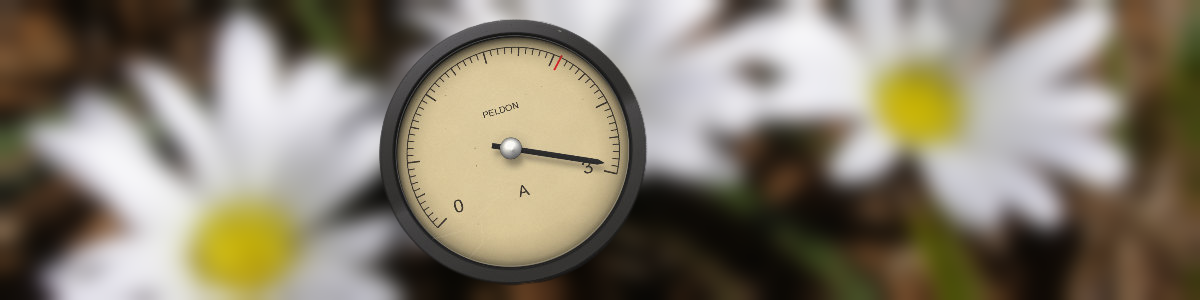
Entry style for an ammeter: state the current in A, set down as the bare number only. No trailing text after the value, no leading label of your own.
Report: 2.95
